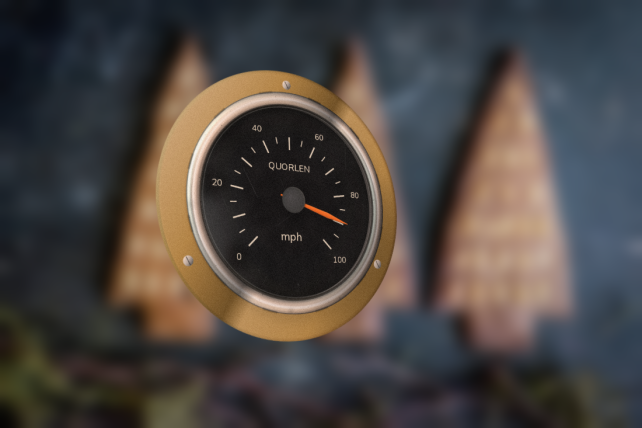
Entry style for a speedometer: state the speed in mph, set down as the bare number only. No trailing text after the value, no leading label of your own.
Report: 90
